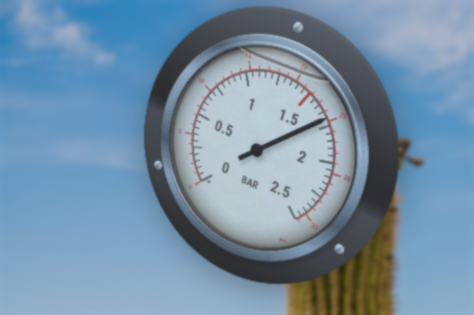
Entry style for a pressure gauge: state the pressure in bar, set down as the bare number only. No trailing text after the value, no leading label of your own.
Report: 1.7
